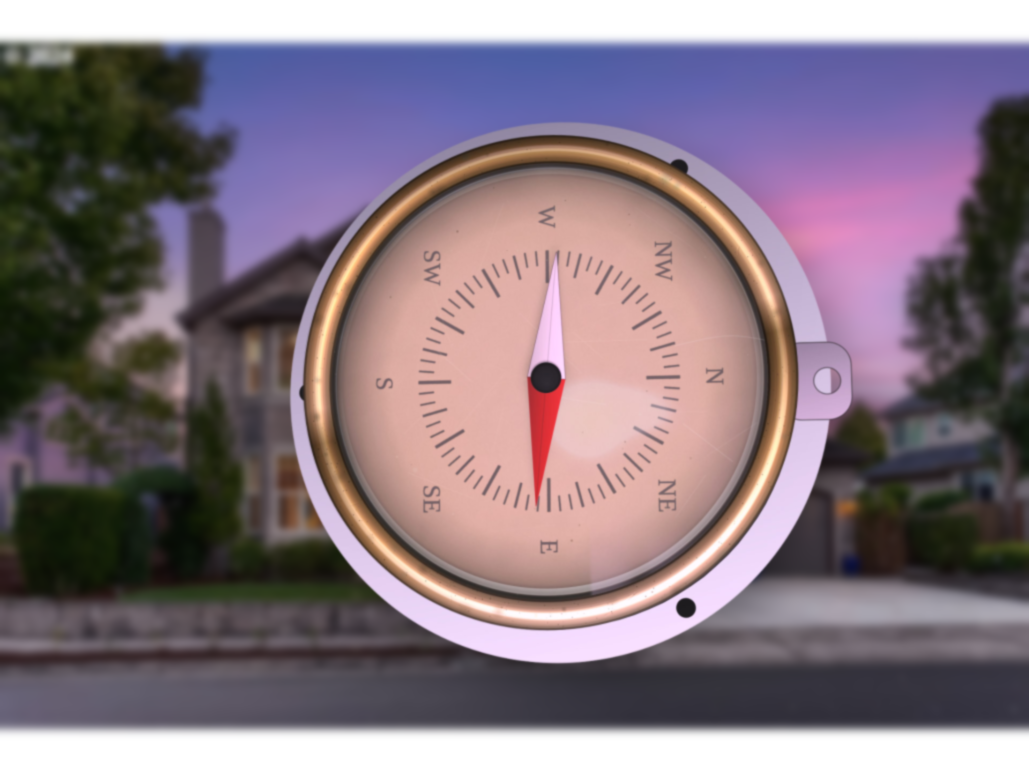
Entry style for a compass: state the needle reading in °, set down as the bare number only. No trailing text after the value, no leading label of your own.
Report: 95
